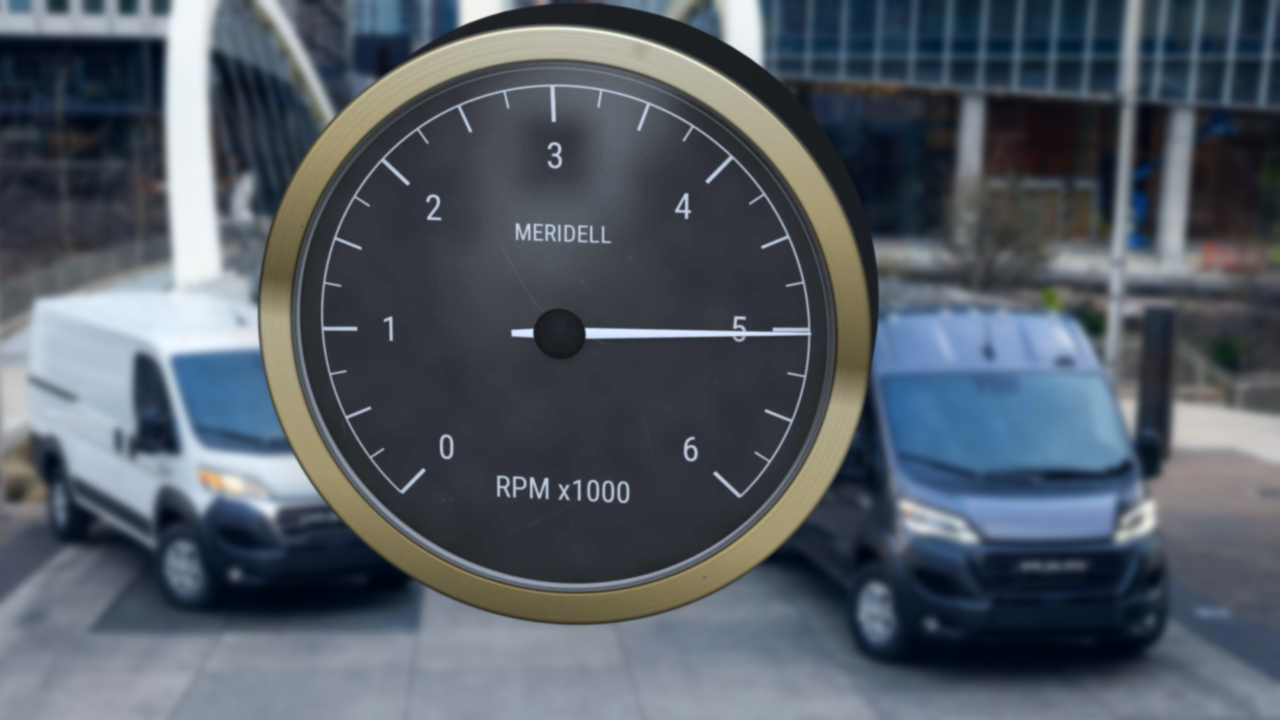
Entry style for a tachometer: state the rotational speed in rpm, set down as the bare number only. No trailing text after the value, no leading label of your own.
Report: 5000
